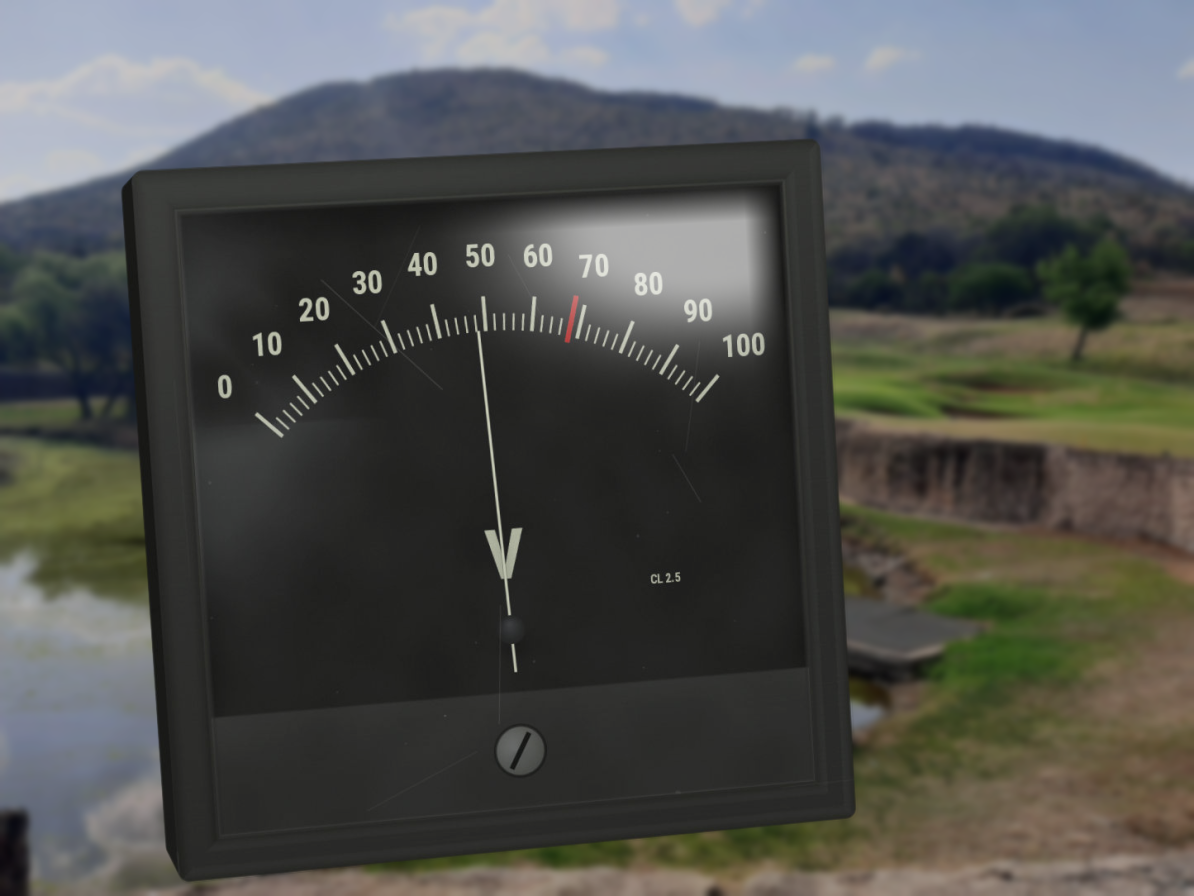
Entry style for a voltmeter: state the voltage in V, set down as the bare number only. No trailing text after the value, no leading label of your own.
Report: 48
